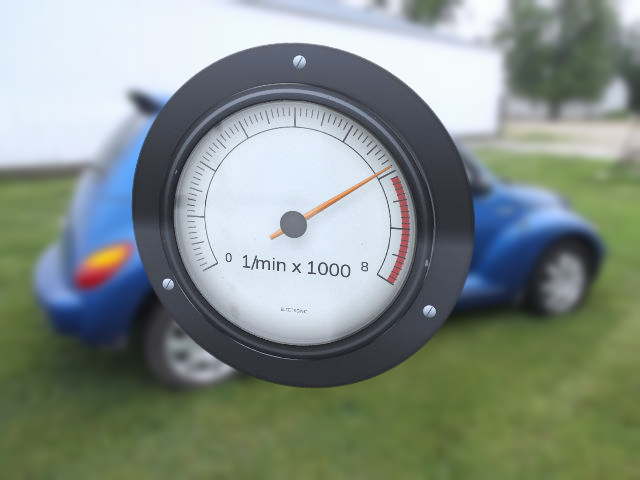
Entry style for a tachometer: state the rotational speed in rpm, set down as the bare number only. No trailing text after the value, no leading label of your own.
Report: 5900
